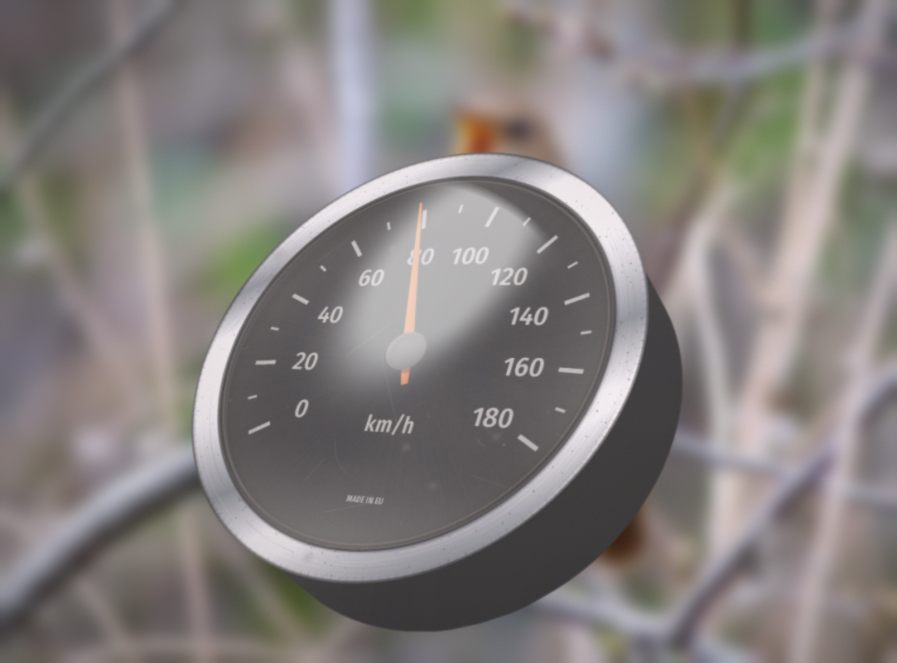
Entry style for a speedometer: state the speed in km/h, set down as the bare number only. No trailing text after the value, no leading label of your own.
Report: 80
